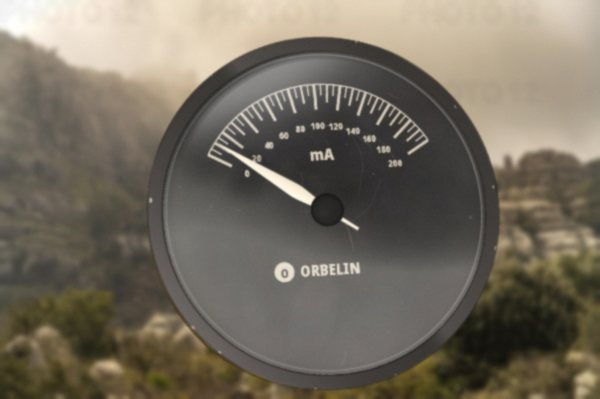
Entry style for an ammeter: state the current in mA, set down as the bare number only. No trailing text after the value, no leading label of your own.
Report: 10
